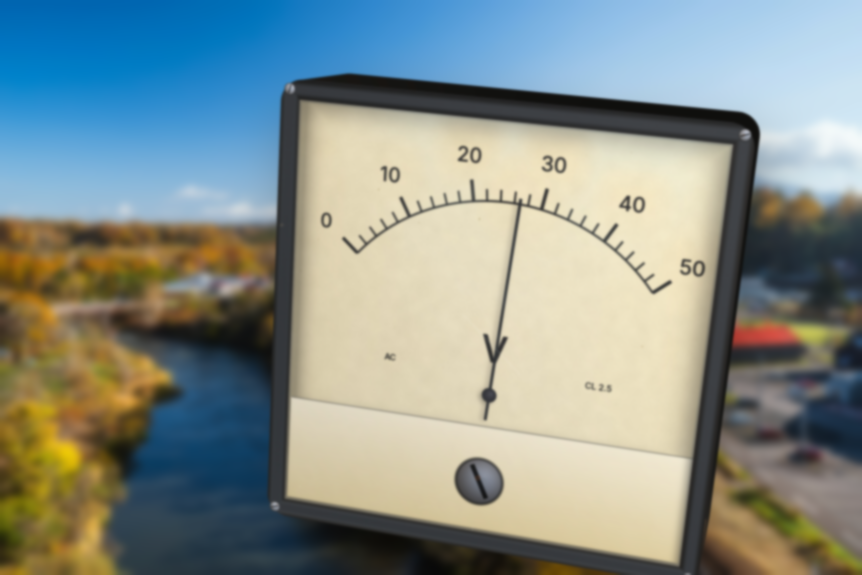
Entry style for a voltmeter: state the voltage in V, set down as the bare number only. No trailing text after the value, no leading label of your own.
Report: 27
